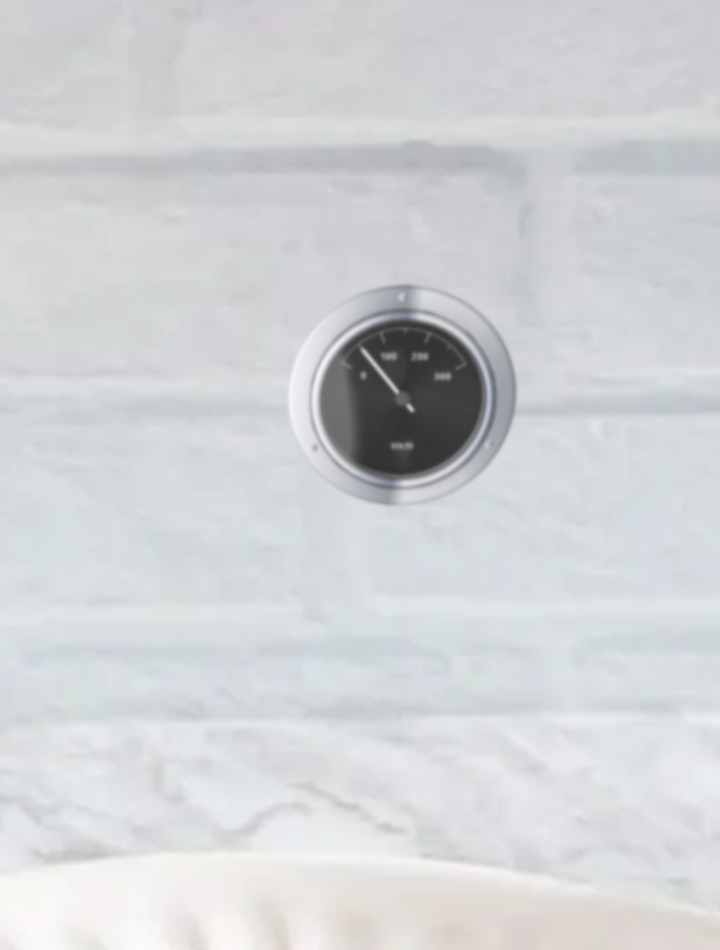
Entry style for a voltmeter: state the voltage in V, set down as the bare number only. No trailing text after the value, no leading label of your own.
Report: 50
